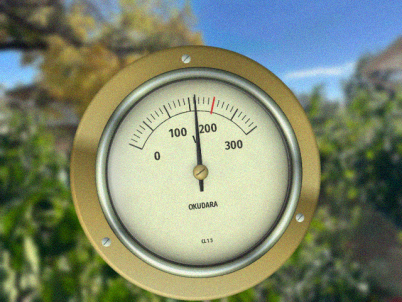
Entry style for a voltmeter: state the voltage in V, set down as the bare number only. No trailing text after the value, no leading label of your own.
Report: 160
